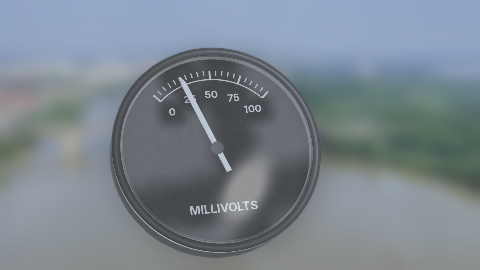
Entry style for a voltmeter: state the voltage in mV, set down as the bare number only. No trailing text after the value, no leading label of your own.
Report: 25
